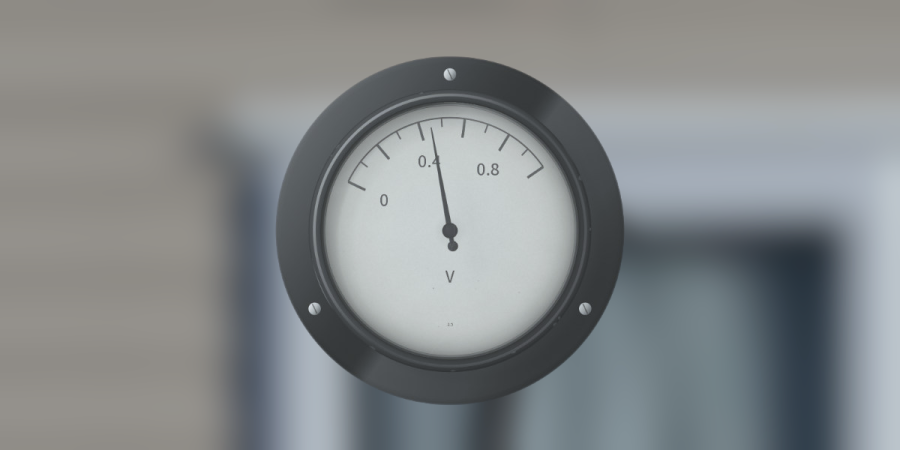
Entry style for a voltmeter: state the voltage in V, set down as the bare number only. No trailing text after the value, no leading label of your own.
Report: 0.45
